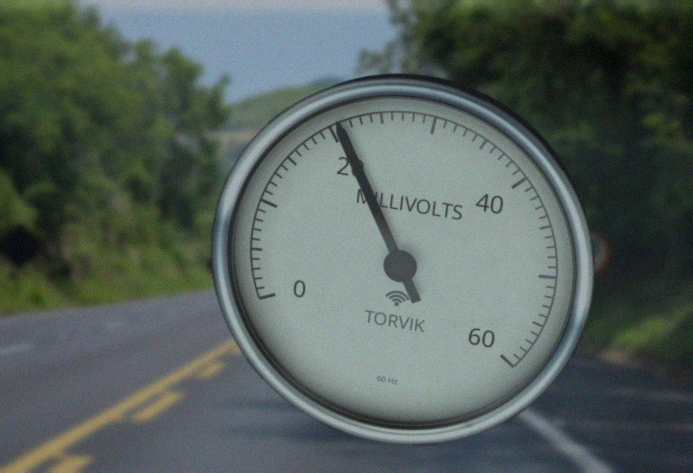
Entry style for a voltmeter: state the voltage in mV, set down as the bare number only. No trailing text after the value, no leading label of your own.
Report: 21
